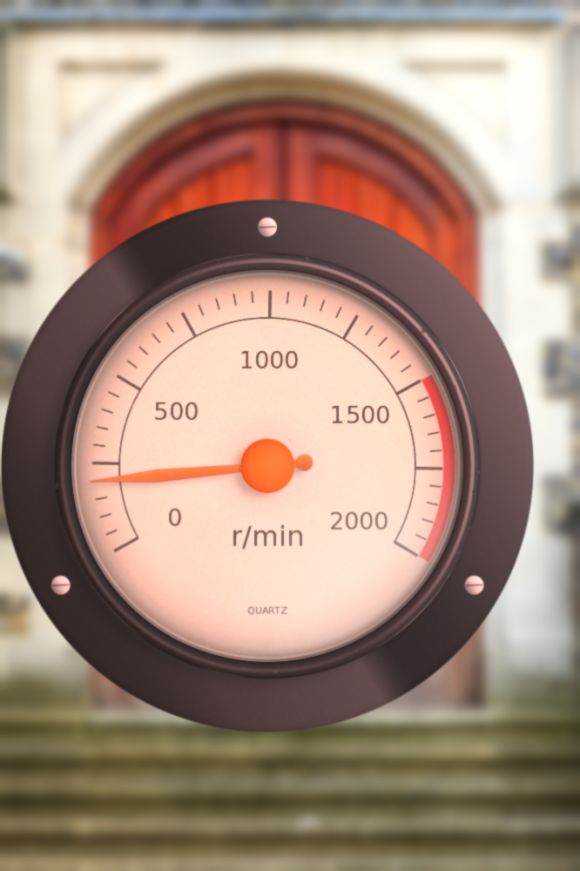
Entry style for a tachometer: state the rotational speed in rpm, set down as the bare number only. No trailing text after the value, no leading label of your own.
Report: 200
